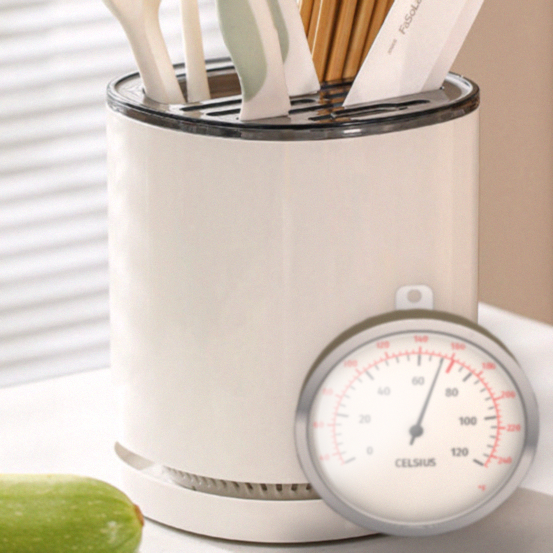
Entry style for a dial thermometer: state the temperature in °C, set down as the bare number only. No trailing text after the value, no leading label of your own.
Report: 68
